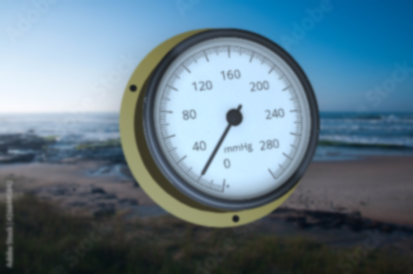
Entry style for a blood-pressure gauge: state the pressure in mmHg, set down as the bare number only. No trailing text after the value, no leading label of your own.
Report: 20
